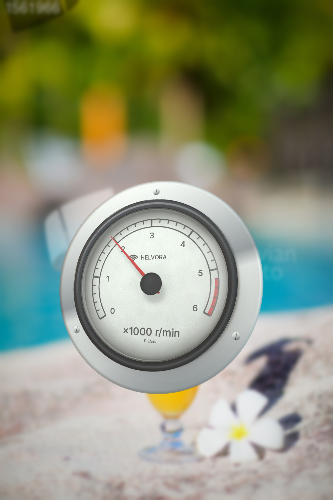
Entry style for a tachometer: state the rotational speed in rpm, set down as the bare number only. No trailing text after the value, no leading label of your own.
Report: 2000
